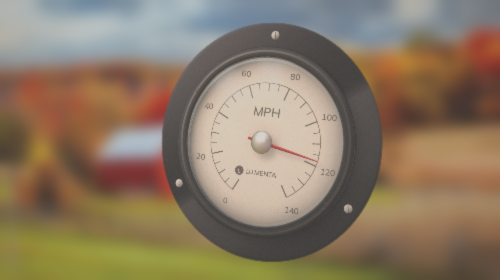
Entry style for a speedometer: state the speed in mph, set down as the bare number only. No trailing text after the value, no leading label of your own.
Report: 117.5
